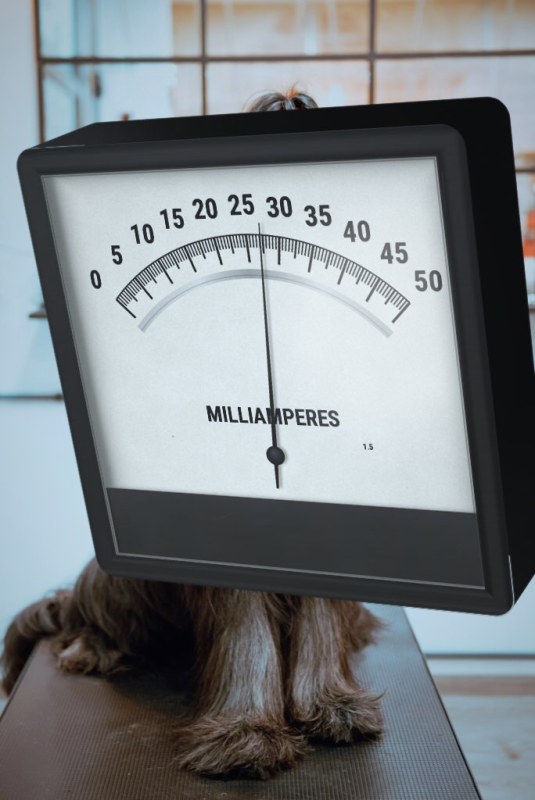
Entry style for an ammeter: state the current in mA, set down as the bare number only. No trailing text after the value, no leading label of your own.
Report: 27.5
